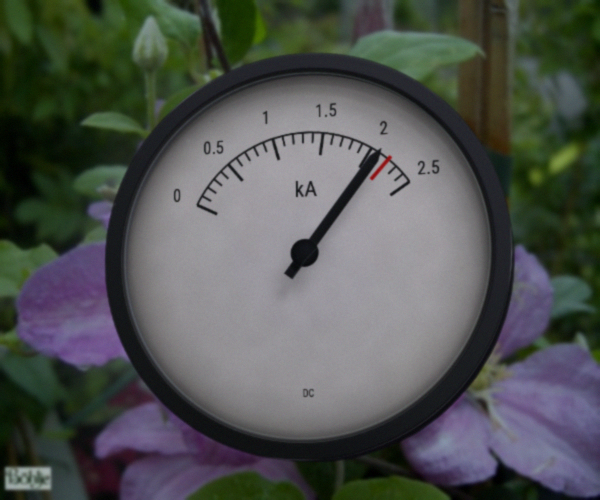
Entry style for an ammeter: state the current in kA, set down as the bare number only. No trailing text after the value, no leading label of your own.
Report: 2.1
